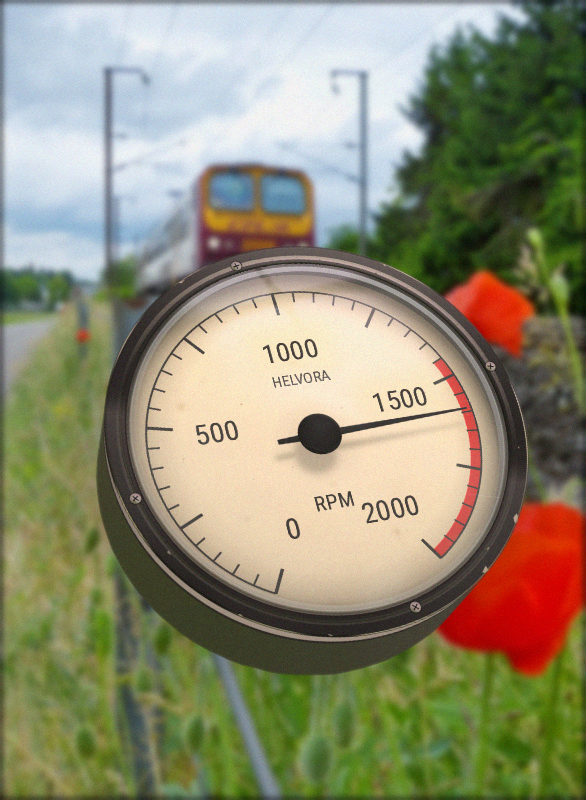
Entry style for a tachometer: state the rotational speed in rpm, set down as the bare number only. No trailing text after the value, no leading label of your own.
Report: 1600
